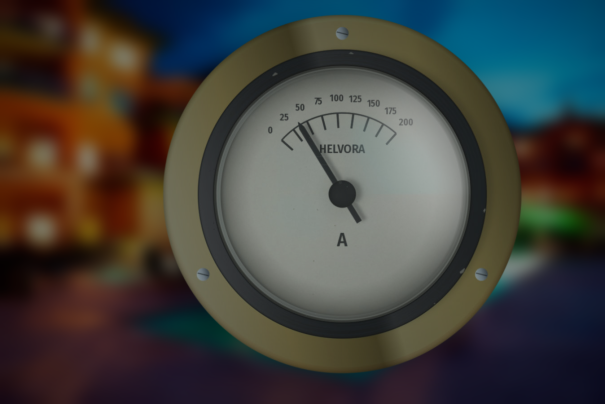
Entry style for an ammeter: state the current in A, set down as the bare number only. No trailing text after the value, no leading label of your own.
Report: 37.5
